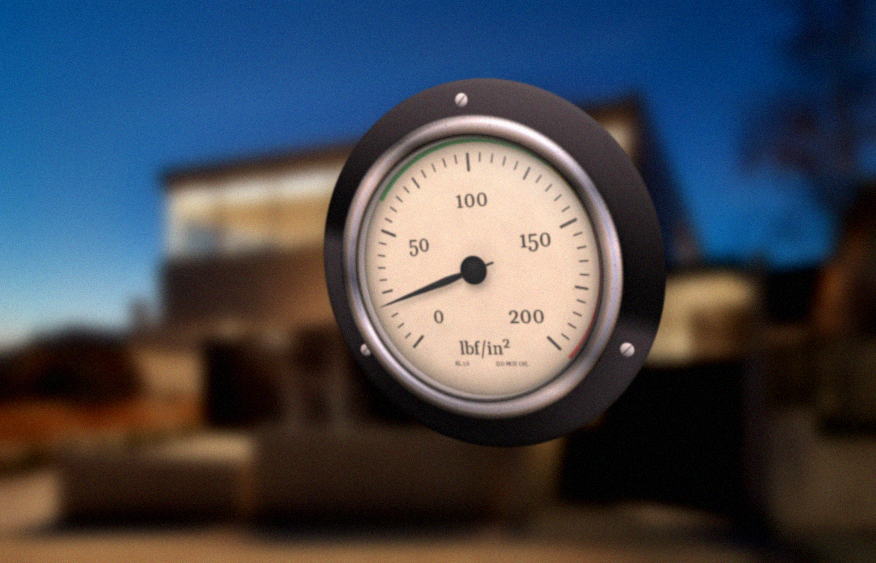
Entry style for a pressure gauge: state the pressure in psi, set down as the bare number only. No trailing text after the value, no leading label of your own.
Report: 20
